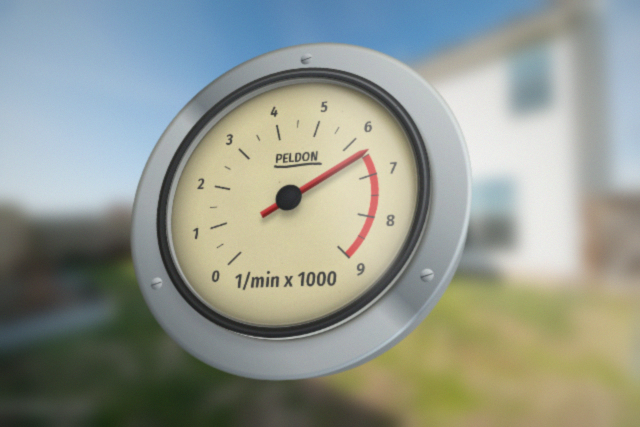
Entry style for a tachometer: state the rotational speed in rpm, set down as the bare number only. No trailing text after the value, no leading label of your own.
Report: 6500
